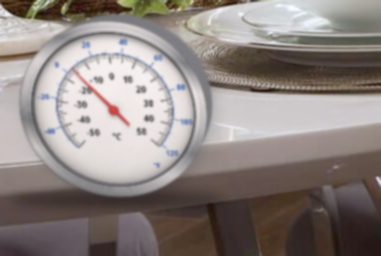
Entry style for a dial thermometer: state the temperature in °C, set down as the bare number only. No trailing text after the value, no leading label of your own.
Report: -15
